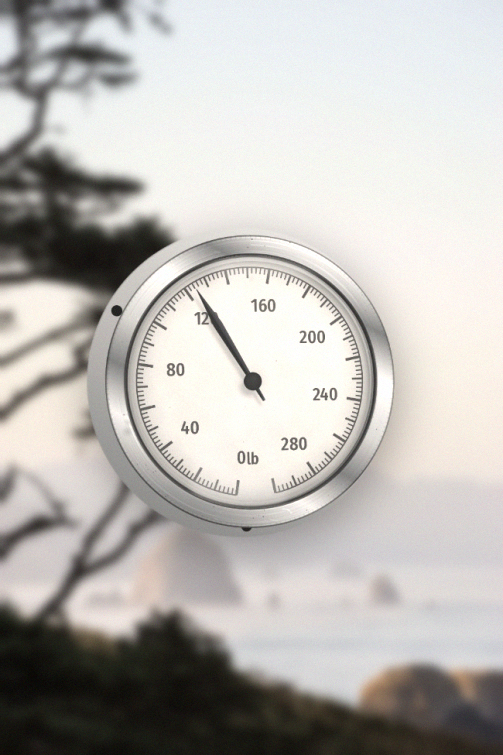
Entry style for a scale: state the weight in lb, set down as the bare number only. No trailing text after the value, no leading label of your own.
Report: 124
